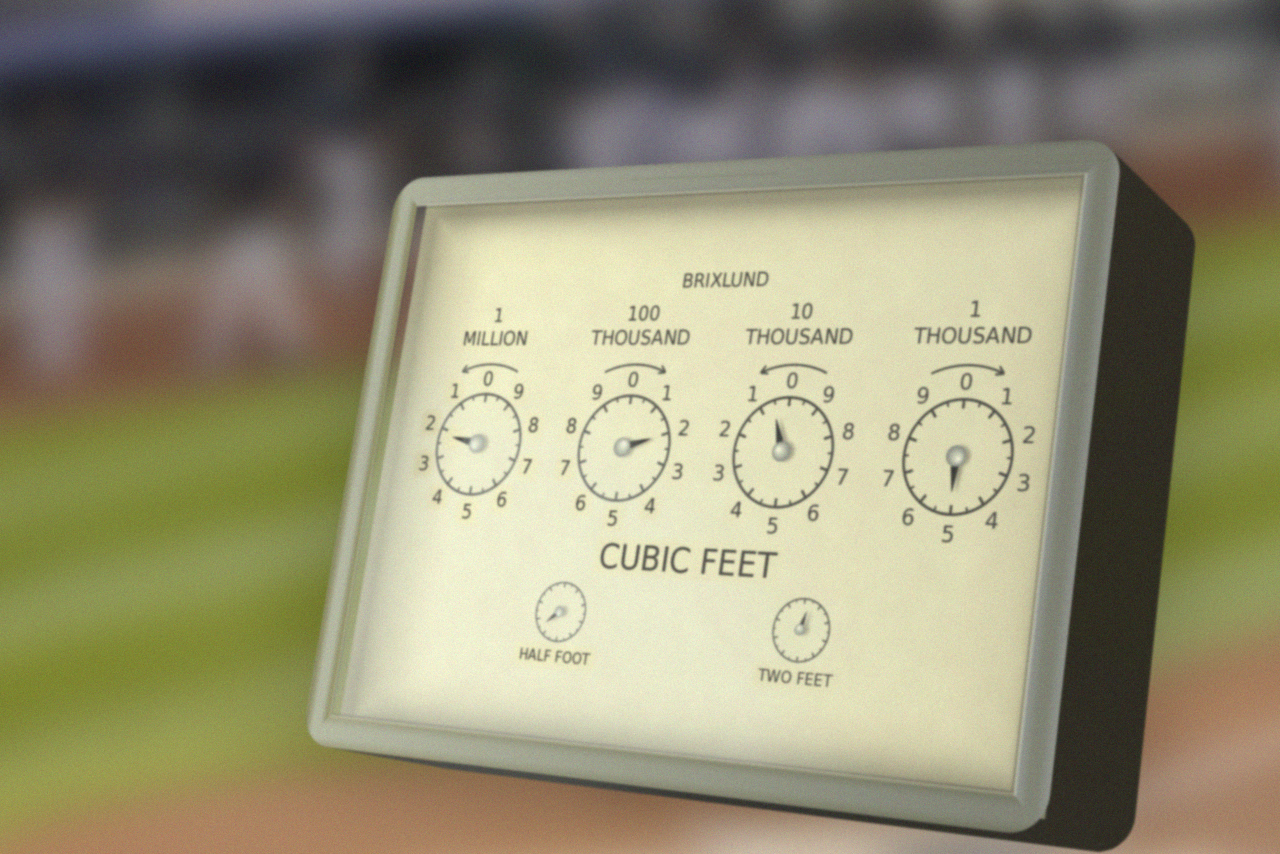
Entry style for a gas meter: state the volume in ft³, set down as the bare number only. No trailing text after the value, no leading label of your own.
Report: 220500
